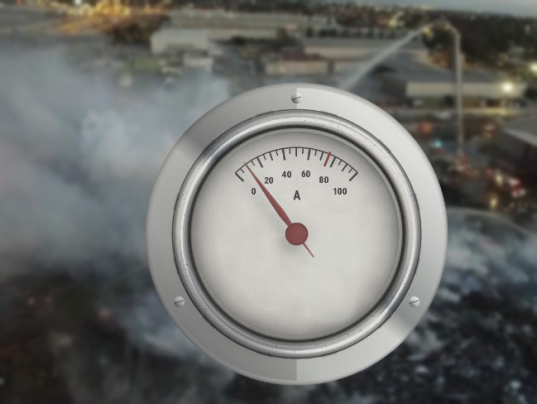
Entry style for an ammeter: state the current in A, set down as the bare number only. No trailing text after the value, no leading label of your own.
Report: 10
